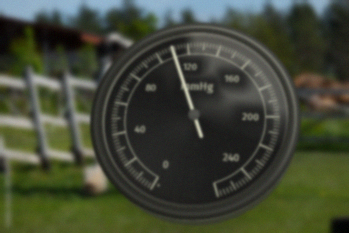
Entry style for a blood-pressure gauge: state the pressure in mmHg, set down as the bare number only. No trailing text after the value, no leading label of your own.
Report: 110
